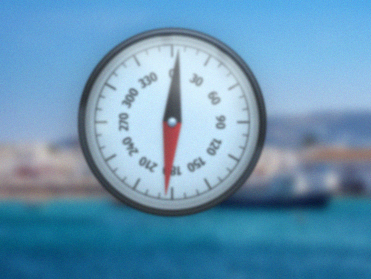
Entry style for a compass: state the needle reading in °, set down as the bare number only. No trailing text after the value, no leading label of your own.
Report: 185
